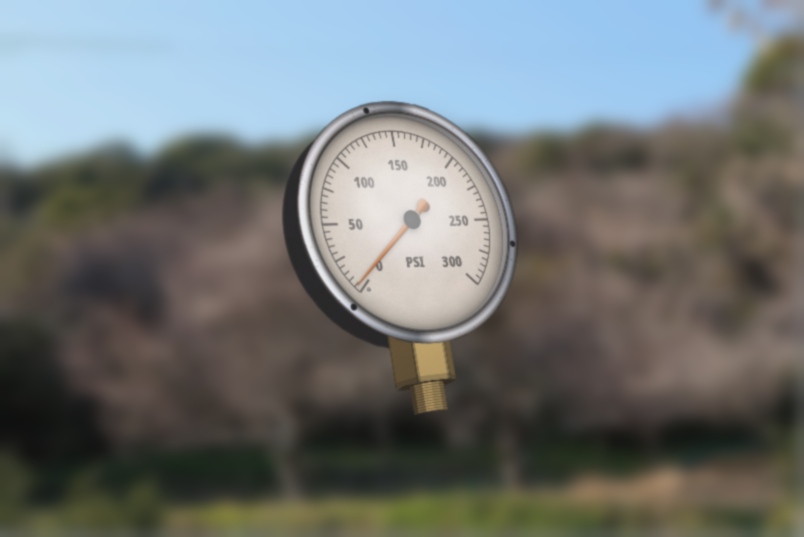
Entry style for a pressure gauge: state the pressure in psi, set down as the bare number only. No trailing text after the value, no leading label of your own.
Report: 5
